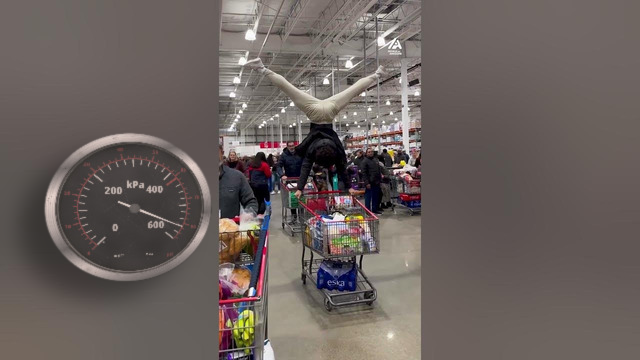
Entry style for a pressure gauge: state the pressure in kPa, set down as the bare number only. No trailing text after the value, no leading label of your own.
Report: 560
